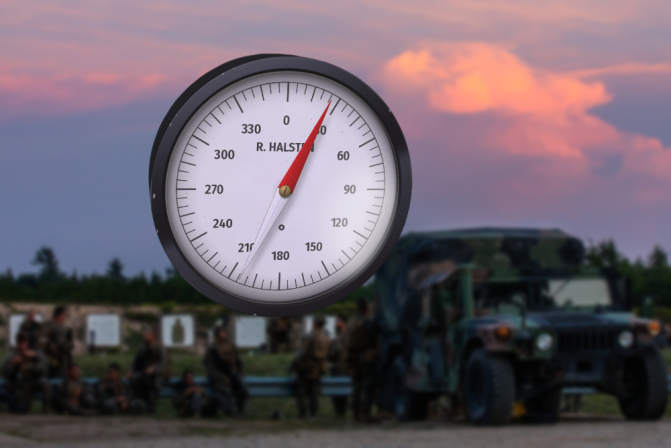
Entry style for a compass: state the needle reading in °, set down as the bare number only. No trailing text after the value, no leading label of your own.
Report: 25
